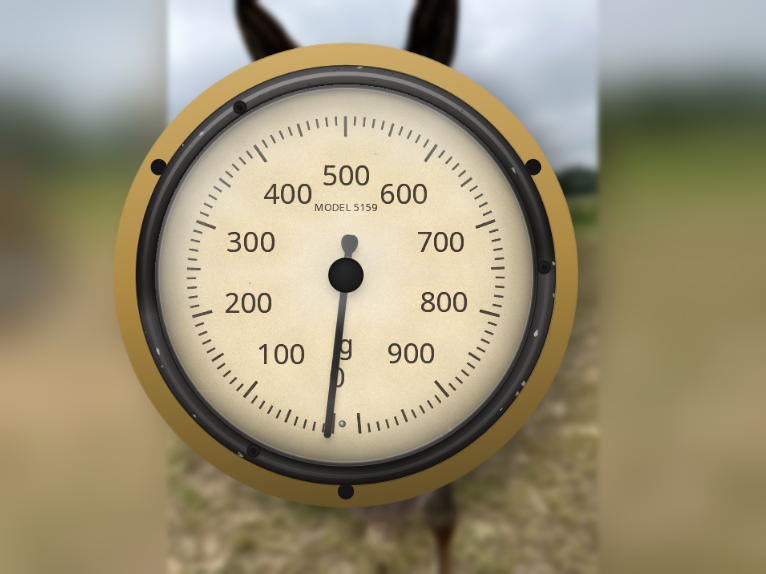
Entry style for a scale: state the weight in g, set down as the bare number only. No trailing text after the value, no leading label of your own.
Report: 5
